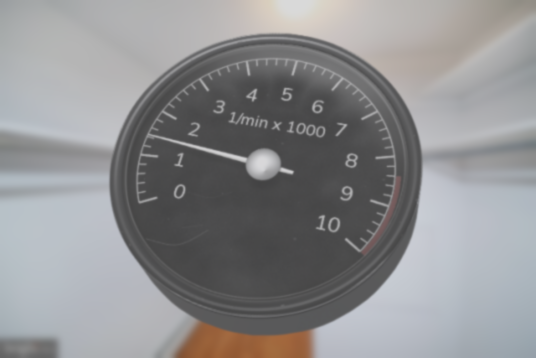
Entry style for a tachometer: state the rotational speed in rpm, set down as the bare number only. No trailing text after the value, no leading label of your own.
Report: 1400
